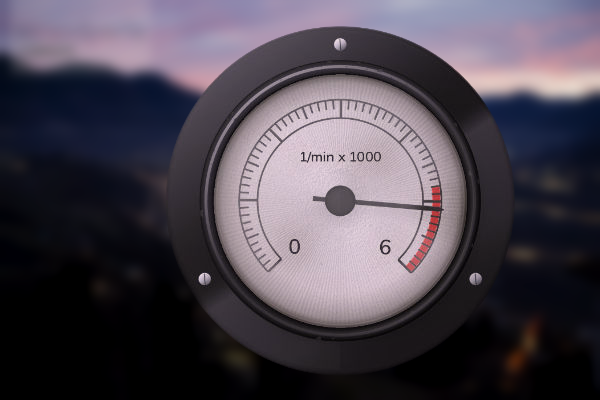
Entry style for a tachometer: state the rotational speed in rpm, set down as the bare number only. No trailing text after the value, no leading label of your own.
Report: 5100
